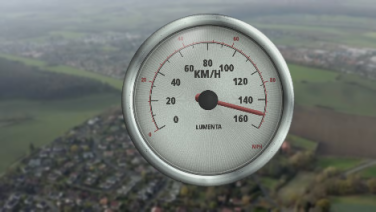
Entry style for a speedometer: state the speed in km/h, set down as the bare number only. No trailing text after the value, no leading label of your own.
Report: 150
